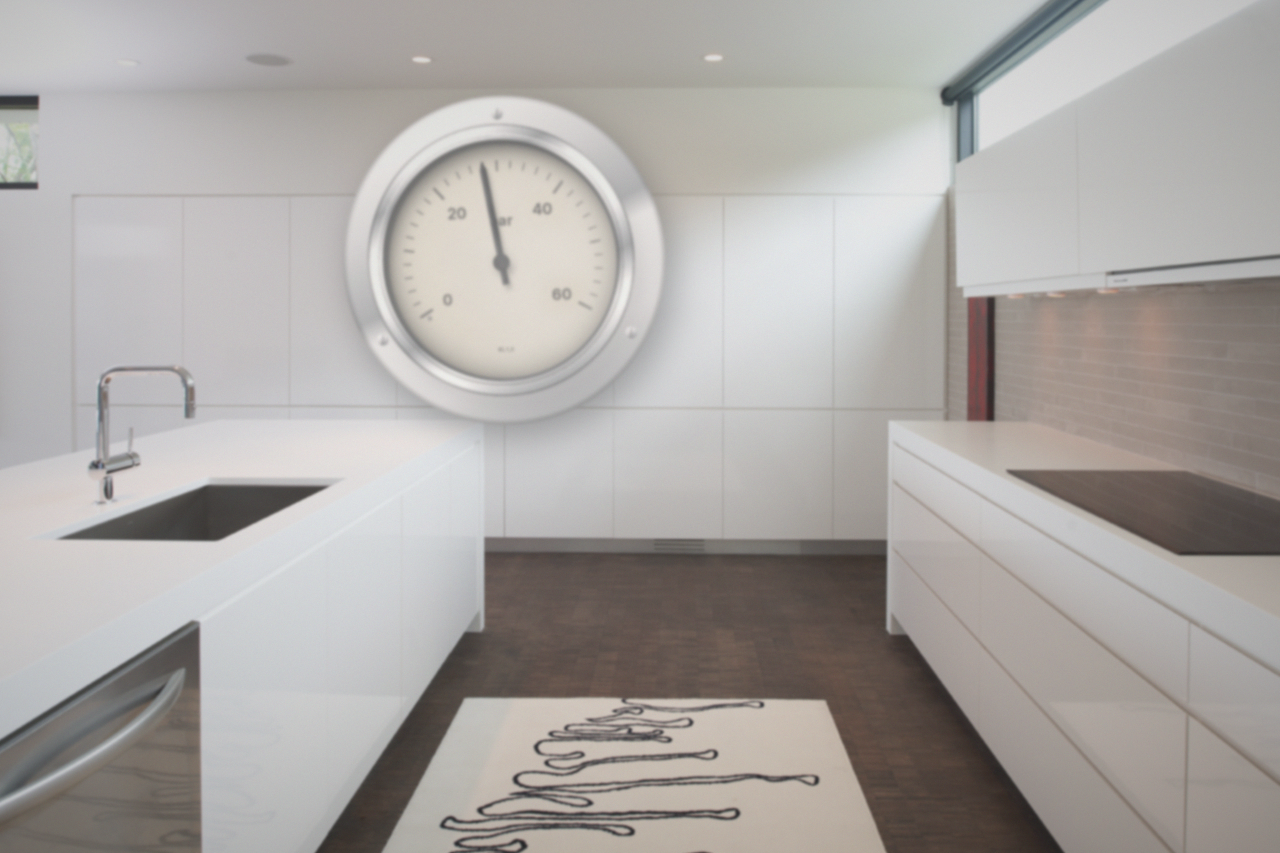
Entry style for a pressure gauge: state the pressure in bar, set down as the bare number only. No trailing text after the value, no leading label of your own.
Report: 28
